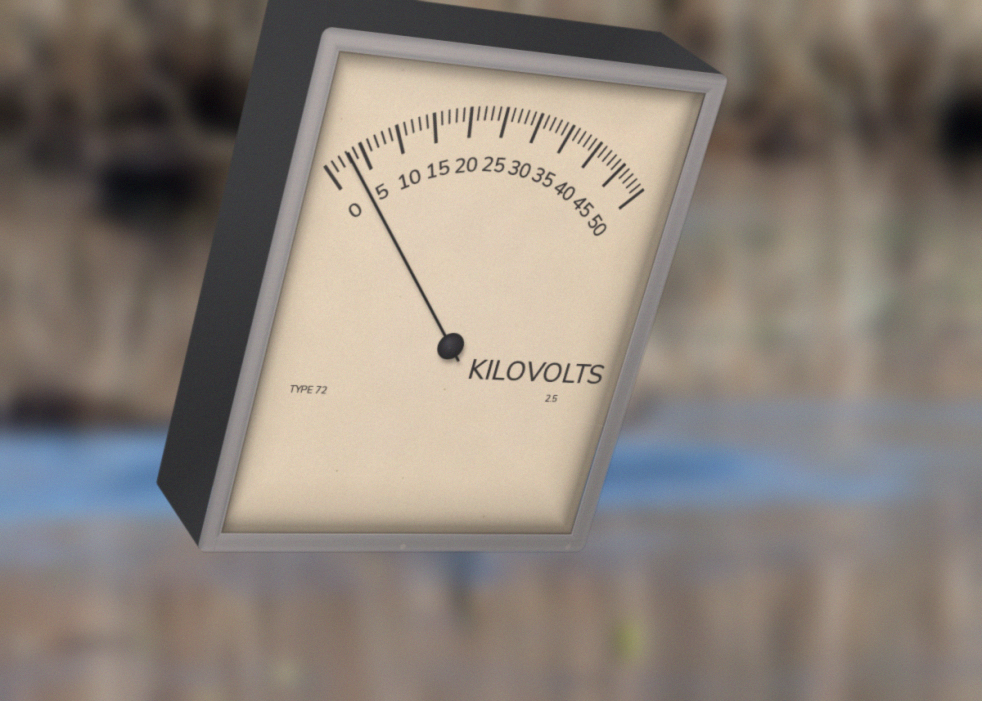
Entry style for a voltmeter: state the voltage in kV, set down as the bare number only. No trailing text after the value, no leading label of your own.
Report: 3
